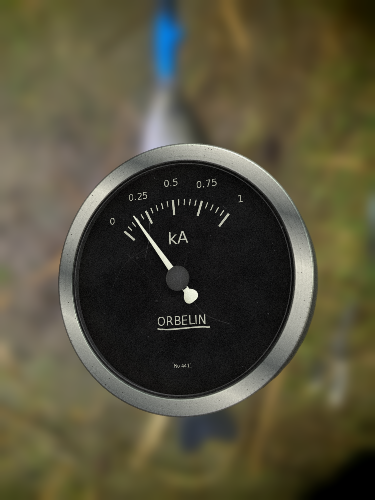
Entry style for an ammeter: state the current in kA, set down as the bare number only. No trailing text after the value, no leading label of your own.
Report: 0.15
